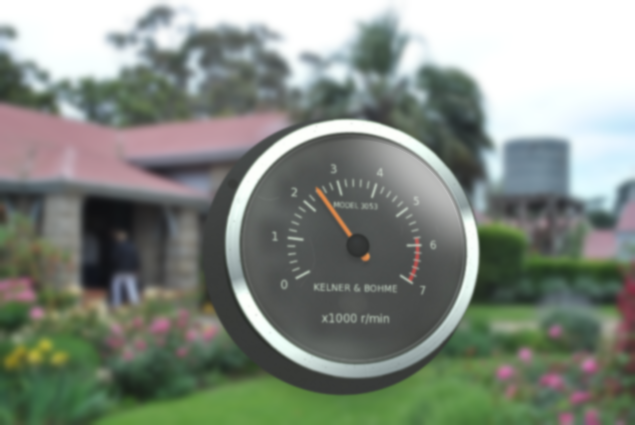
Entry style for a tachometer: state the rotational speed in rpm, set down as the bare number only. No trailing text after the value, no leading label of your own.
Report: 2400
